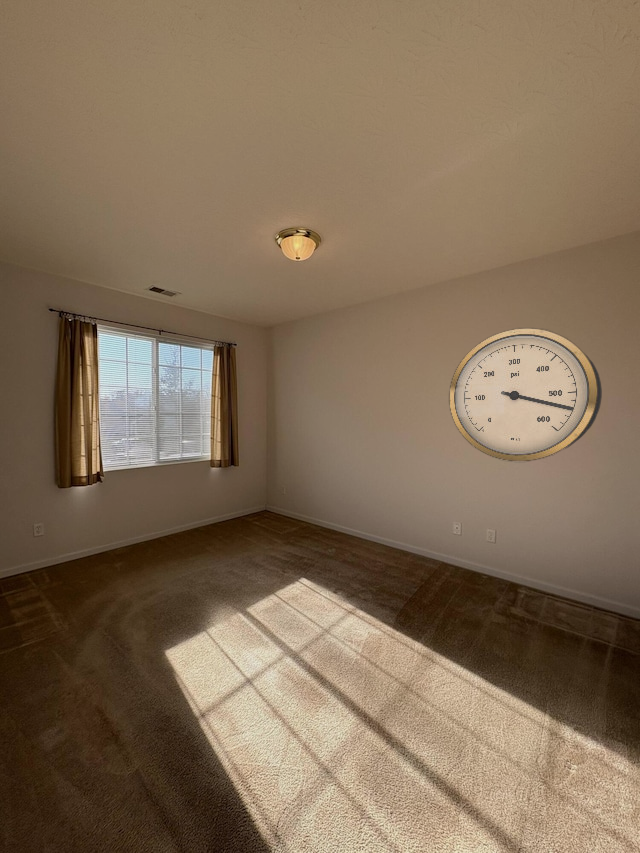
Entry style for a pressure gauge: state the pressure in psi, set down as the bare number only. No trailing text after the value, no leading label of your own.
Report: 540
